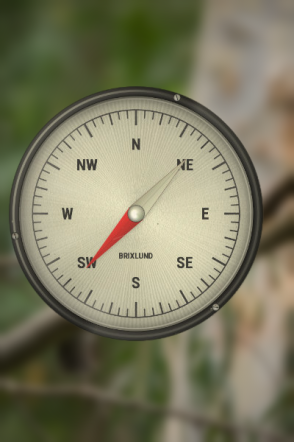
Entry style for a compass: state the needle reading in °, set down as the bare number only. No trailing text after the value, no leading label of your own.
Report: 222.5
